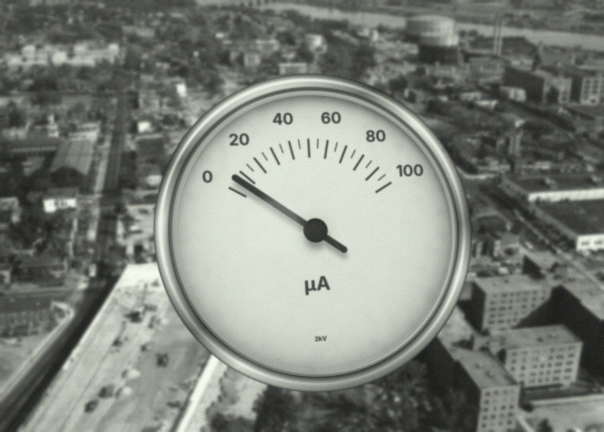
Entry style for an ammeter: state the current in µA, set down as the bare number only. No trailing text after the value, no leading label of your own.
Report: 5
